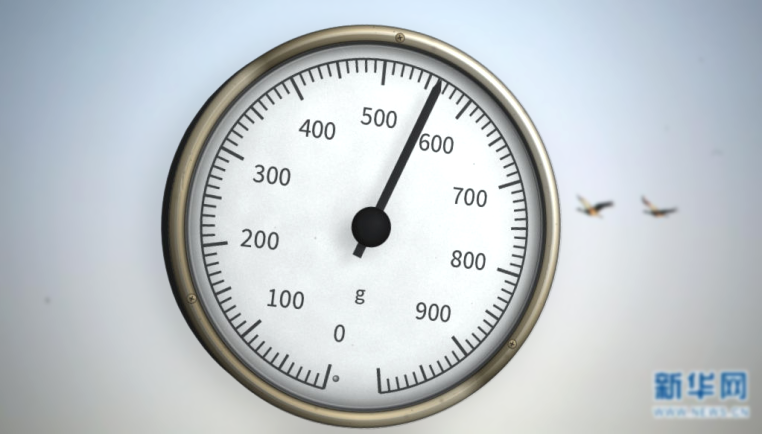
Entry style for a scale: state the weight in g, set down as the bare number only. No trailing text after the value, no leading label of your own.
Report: 560
